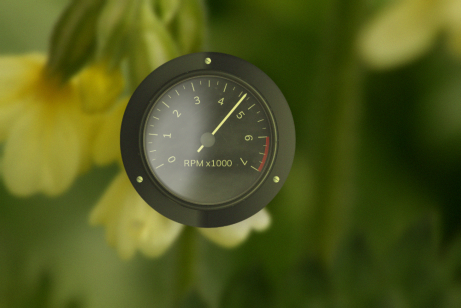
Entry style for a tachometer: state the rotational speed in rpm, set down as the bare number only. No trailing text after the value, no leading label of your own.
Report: 4625
